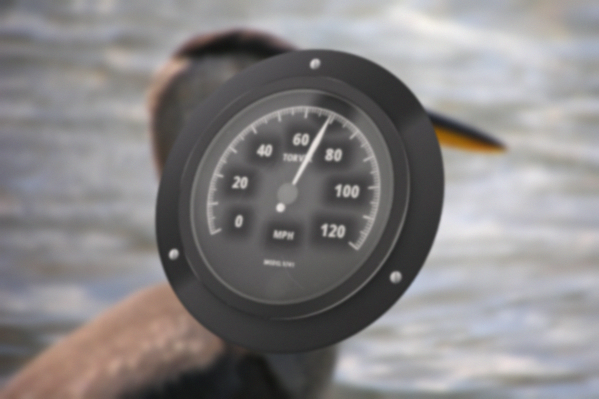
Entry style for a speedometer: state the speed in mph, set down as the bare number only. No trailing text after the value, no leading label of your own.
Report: 70
